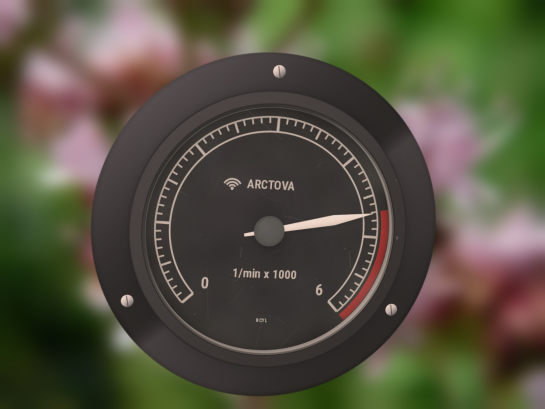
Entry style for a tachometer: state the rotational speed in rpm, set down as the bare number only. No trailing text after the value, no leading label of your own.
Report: 4700
